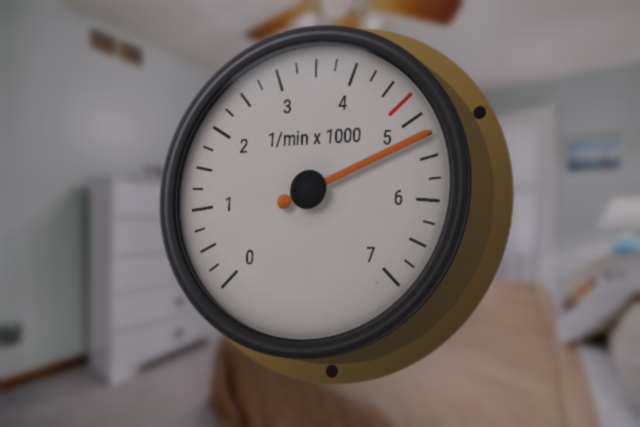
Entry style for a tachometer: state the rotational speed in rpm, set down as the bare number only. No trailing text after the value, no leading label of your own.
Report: 5250
